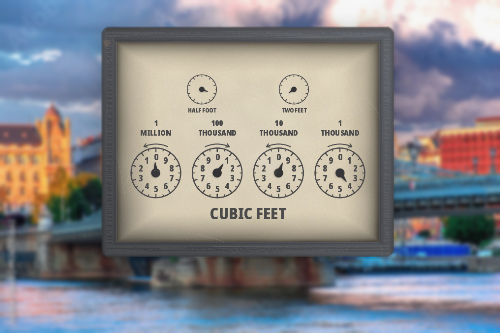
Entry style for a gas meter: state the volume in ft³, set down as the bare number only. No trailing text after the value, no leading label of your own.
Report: 9400
